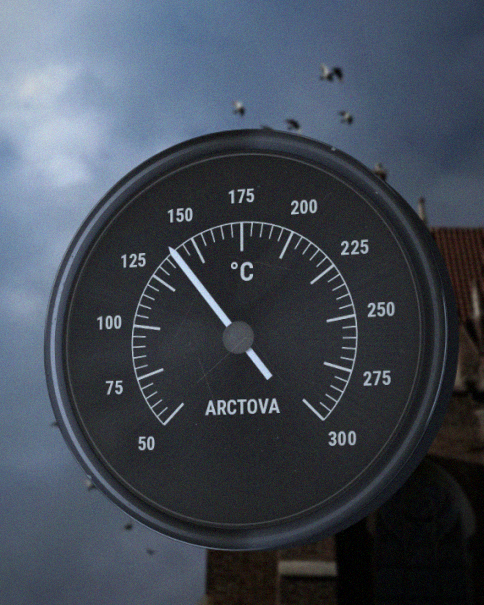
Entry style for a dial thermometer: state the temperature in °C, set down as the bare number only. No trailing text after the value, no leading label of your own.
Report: 140
